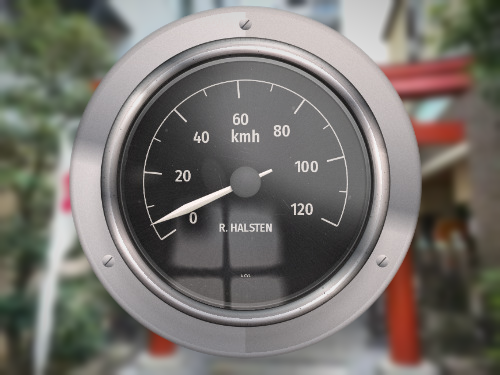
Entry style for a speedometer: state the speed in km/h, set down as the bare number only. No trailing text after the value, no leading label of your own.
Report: 5
